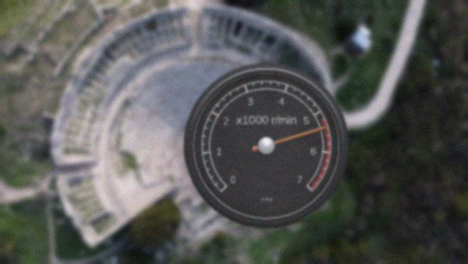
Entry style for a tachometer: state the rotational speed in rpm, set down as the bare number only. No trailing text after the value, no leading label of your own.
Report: 5400
